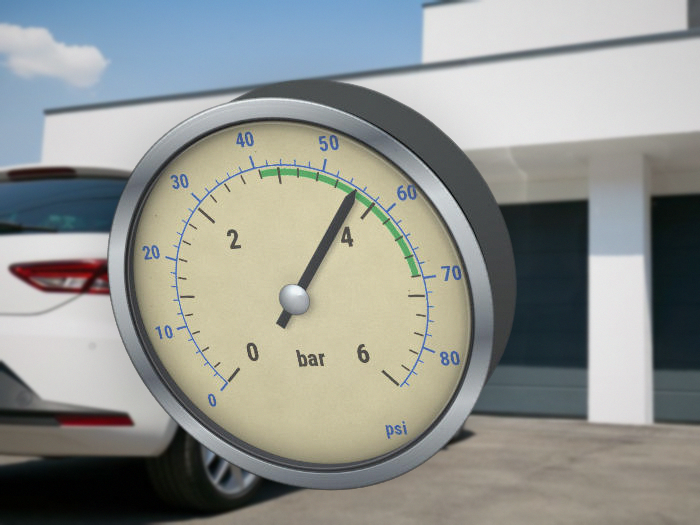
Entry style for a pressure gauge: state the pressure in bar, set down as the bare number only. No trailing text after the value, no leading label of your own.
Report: 3.8
